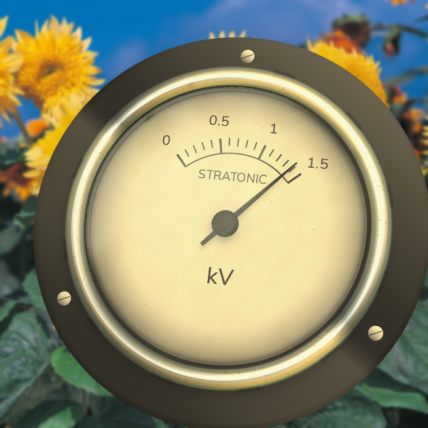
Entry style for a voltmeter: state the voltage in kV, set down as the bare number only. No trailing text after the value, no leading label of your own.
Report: 1.4
